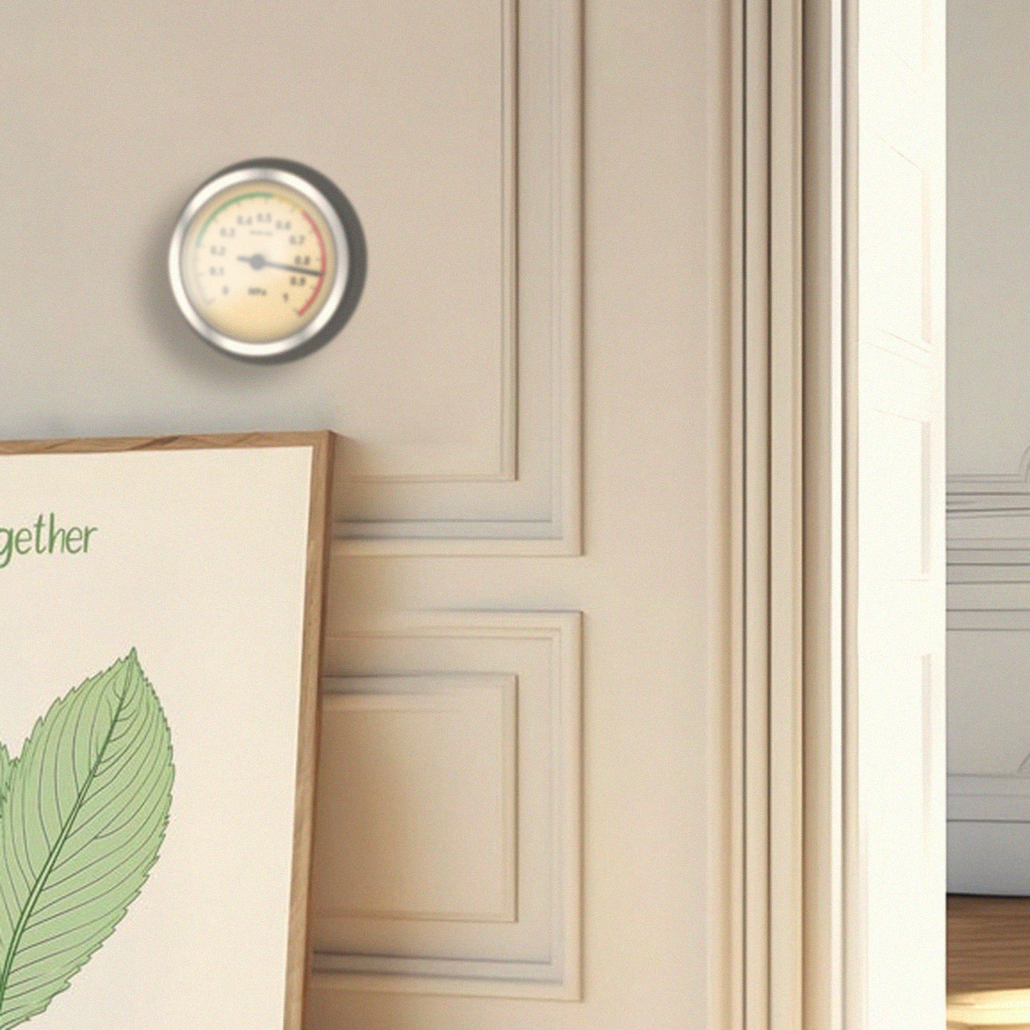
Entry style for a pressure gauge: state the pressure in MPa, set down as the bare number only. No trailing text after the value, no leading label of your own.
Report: 0.85
